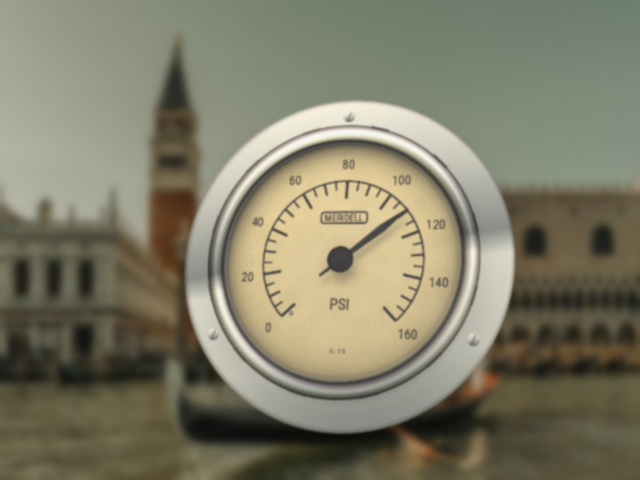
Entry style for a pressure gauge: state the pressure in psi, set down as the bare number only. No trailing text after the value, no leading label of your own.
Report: 110
